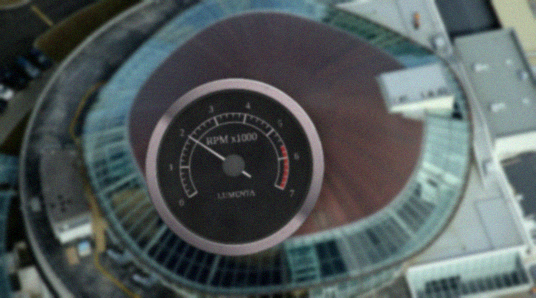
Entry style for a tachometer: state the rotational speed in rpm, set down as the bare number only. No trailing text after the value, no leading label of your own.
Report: 2000
